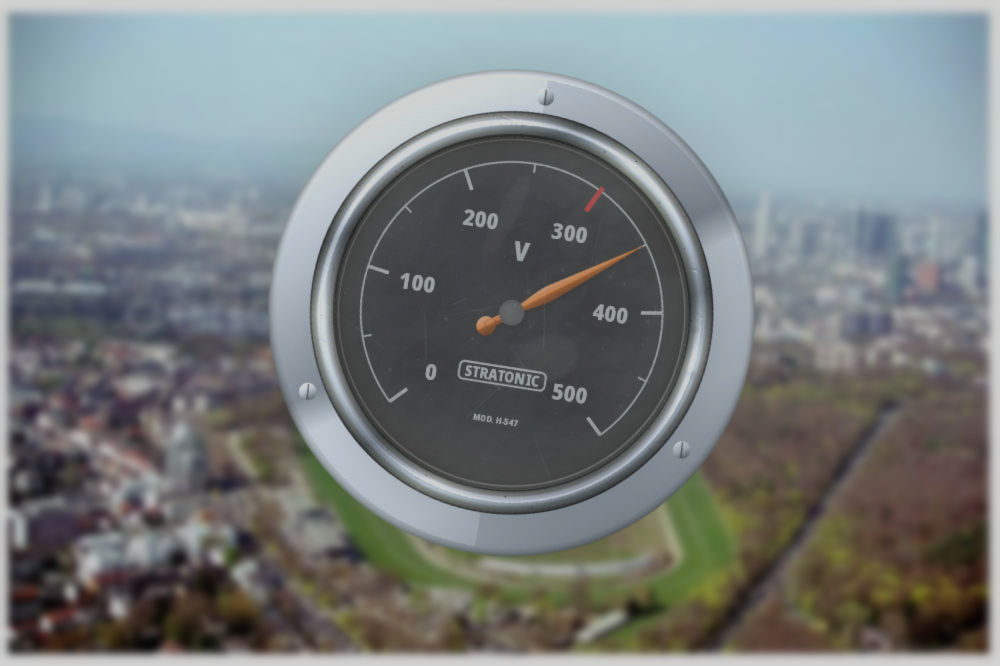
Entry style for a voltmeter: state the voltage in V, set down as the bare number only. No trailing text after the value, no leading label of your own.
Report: 350
